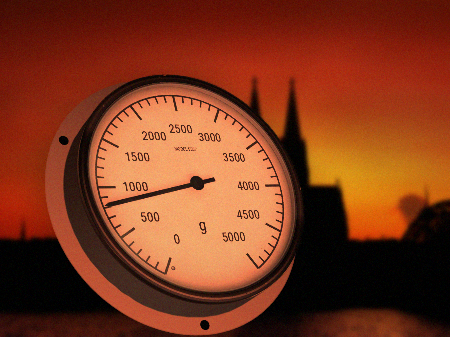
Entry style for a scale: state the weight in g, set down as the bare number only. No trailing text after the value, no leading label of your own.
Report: 800
